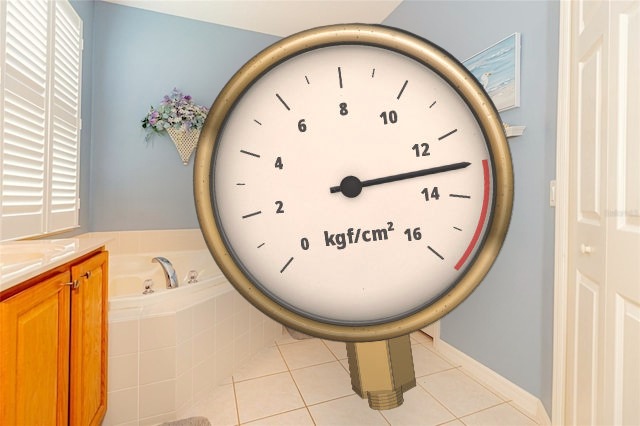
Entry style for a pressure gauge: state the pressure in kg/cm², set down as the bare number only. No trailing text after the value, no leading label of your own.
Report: 13
